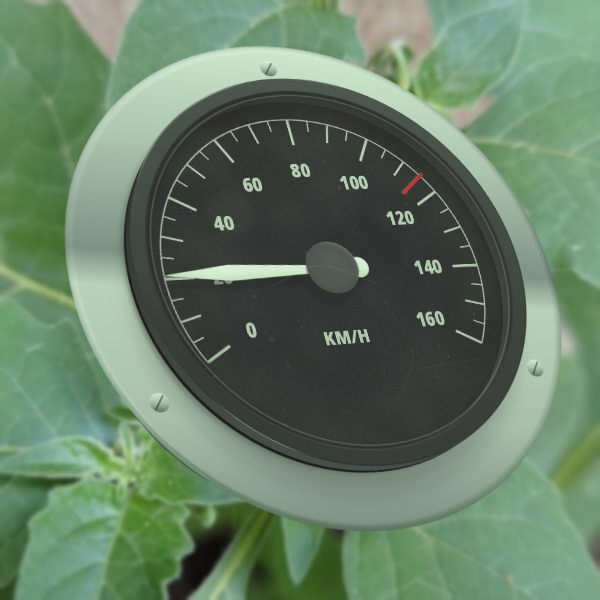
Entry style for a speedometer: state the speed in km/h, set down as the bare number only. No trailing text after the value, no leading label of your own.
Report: 20
